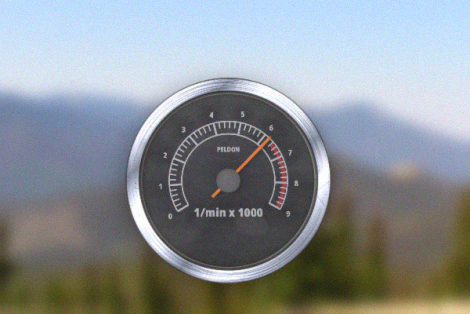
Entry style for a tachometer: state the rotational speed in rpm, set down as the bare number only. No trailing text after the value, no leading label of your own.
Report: 6200
